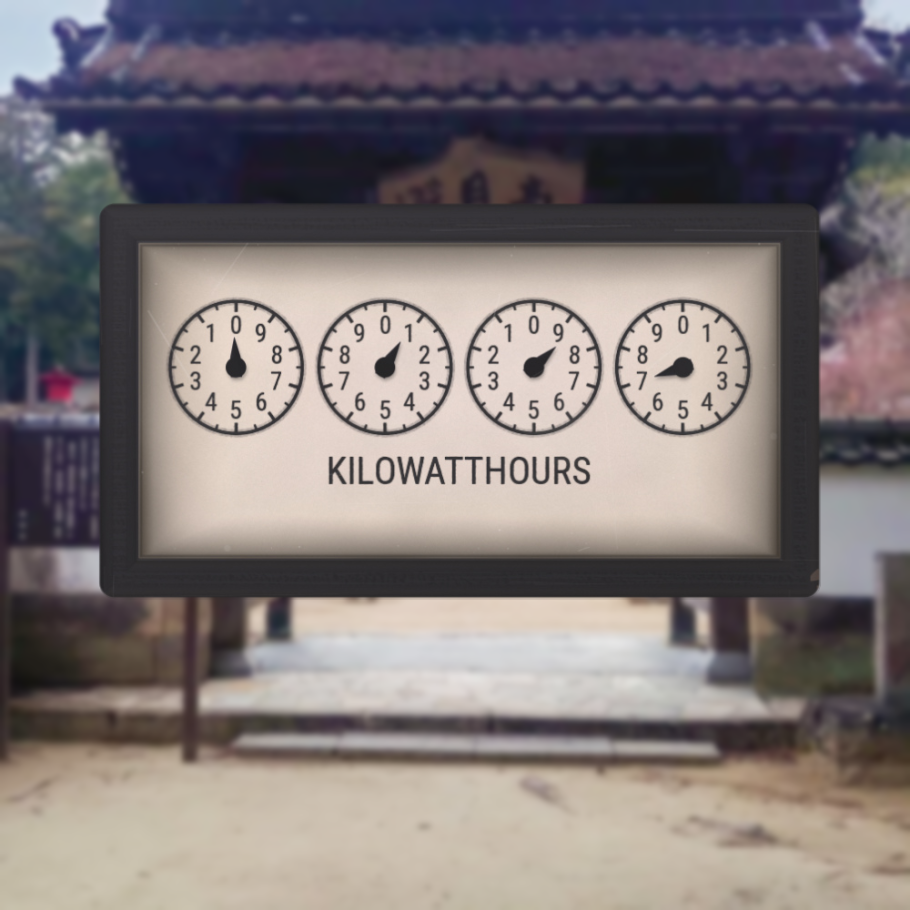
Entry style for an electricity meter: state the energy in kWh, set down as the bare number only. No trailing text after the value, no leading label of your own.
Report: 87
